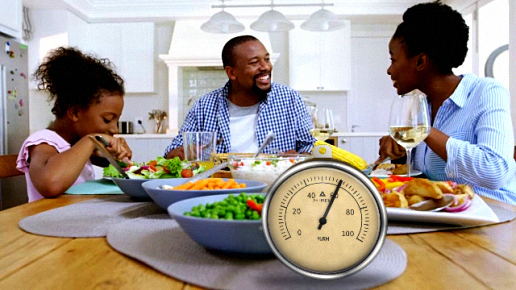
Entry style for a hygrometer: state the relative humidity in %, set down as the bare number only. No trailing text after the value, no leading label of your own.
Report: 60
